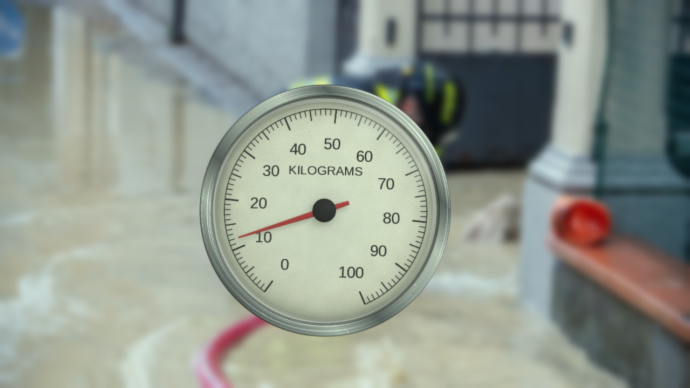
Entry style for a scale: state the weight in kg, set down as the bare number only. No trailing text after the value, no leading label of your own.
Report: 12
